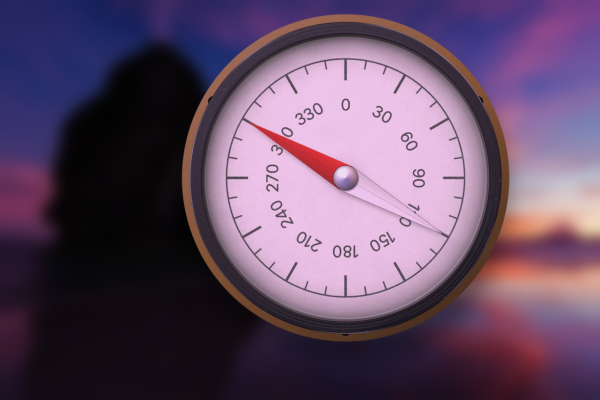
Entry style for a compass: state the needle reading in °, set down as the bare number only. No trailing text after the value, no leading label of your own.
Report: 300
